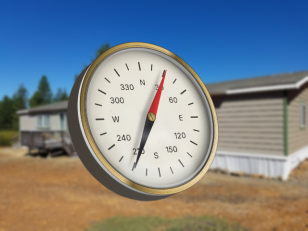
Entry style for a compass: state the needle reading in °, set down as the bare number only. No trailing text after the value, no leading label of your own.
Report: 30
